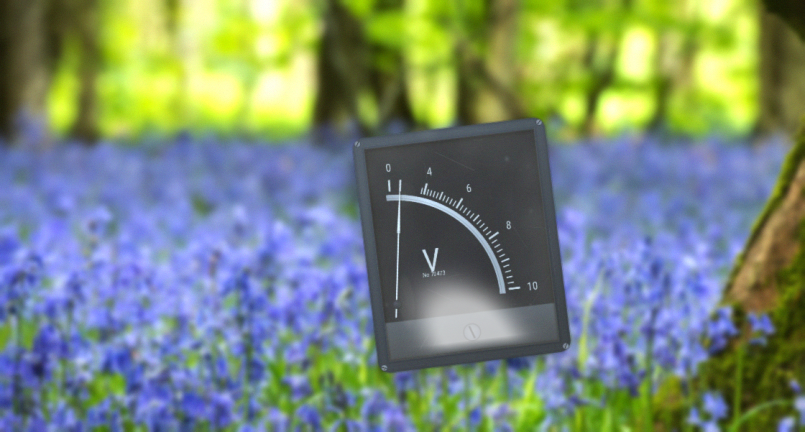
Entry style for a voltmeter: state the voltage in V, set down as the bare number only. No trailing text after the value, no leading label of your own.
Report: 2
